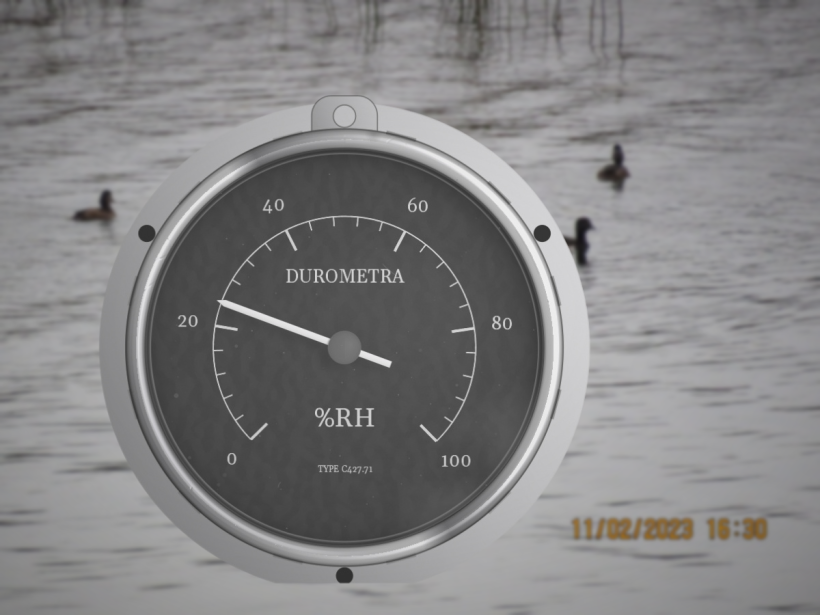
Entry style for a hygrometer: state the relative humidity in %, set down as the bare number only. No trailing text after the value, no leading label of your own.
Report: 24
